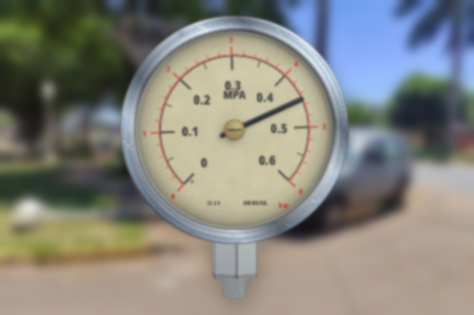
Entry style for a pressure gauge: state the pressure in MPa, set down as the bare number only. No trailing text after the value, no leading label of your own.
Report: 0.45
